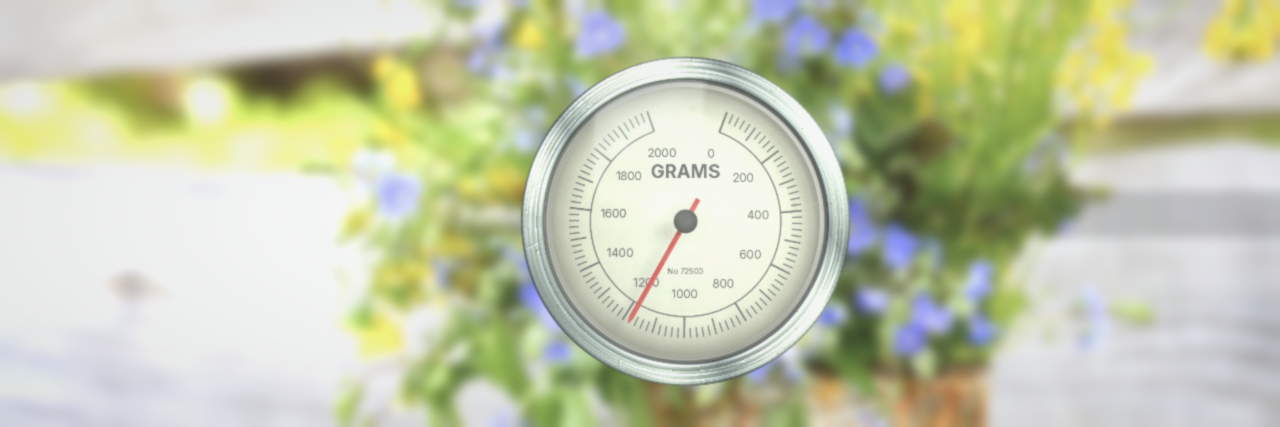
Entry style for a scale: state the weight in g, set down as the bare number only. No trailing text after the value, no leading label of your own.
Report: 1180
